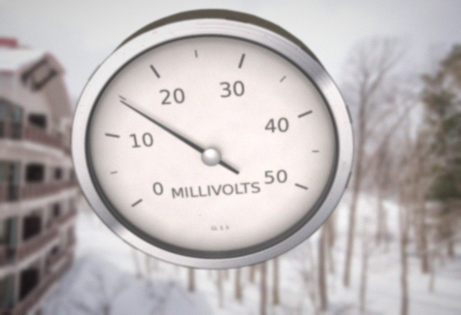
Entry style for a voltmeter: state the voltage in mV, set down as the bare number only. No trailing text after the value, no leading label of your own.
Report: 15
